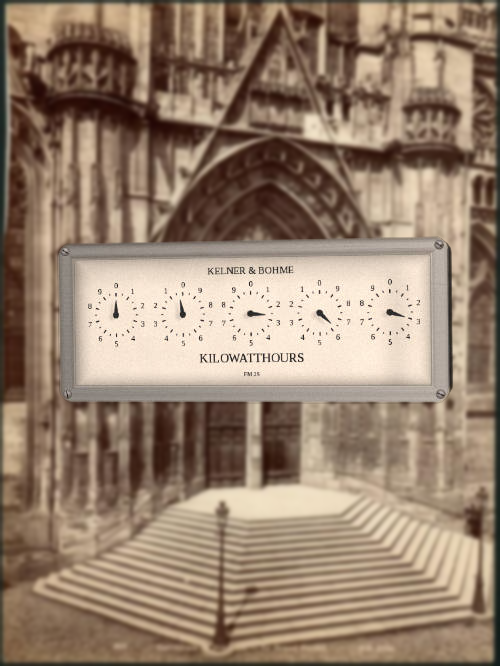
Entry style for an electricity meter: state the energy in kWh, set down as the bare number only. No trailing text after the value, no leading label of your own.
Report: 263
